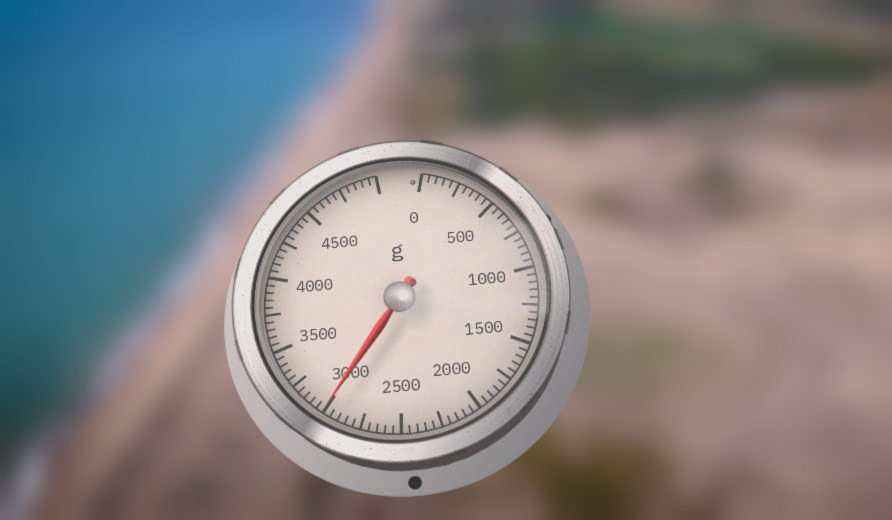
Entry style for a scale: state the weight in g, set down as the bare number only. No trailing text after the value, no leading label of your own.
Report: 3000
